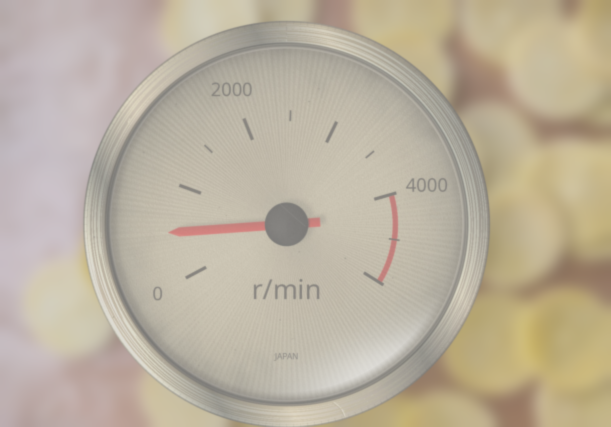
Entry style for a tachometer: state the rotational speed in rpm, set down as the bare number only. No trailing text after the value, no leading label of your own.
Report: 500
